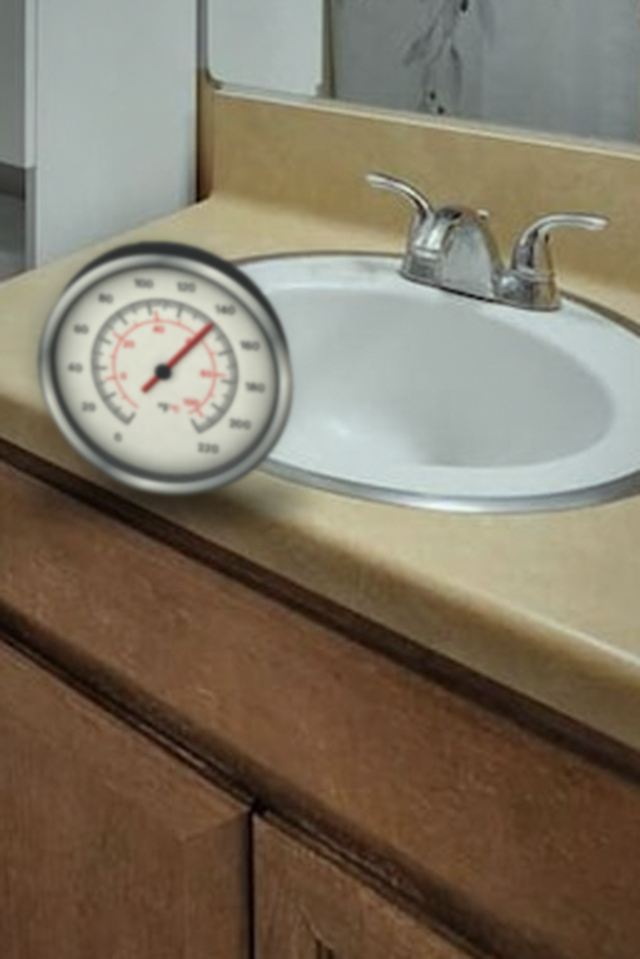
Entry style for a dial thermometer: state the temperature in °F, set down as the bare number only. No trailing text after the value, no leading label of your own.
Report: 140
